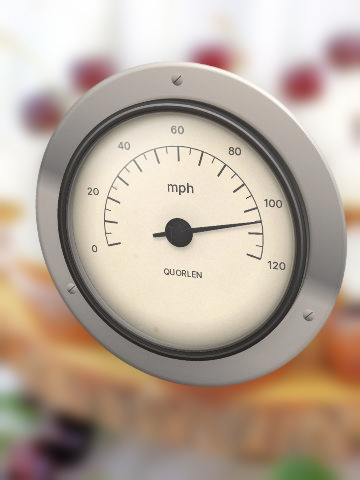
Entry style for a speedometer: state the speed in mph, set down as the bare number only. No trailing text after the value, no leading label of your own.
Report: 105
